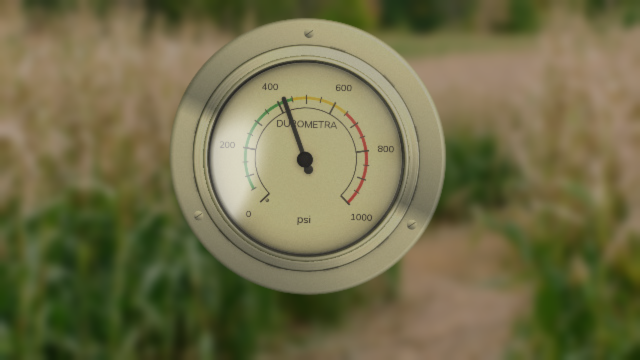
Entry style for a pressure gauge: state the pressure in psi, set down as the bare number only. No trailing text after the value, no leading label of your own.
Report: 425
